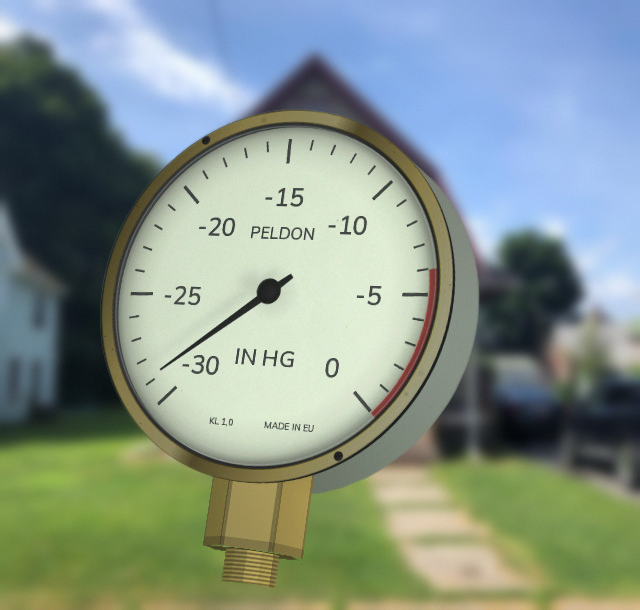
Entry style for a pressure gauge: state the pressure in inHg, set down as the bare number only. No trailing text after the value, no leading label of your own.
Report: -29
